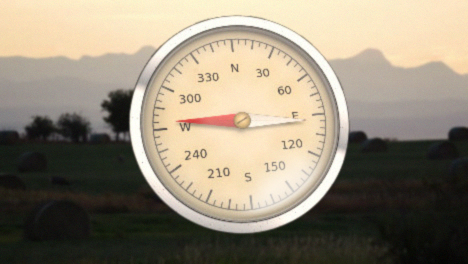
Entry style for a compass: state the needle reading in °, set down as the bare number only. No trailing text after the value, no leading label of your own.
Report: 275
